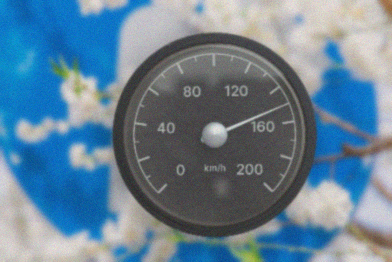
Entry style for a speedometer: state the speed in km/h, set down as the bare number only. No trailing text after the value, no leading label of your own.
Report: 150
